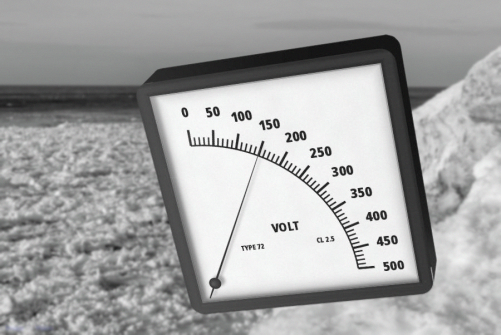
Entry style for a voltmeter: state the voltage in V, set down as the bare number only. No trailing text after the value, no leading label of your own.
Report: 150
